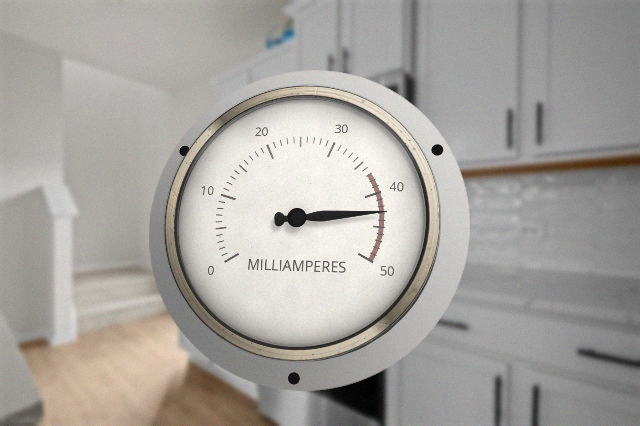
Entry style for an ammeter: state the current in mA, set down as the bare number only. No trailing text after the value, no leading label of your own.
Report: 43
